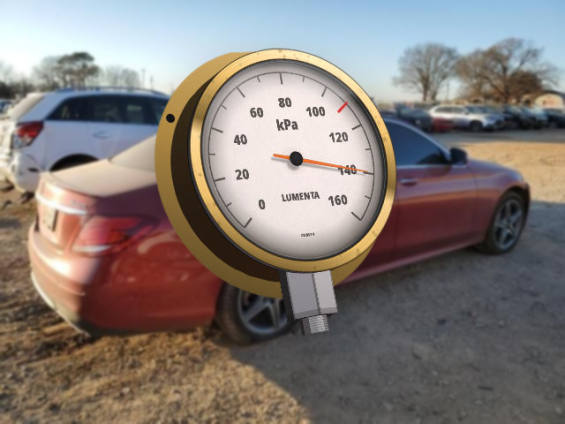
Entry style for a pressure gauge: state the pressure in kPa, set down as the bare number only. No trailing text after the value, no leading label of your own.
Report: 140
